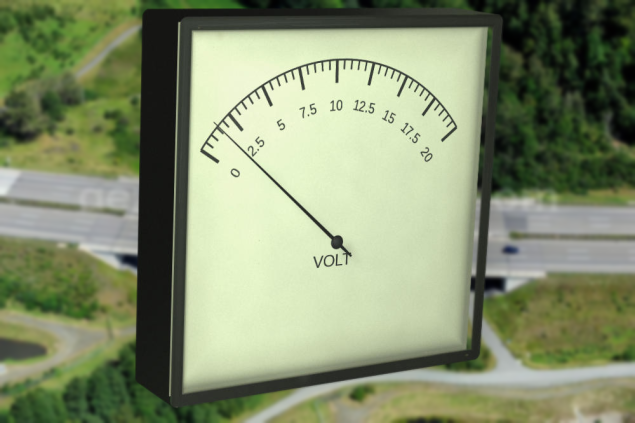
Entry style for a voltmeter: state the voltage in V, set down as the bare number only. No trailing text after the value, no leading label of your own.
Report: 1.5
